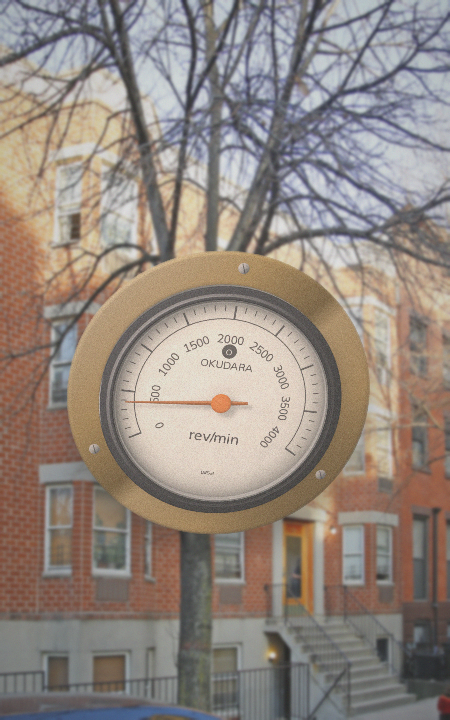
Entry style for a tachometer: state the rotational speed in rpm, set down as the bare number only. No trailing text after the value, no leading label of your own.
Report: 400
